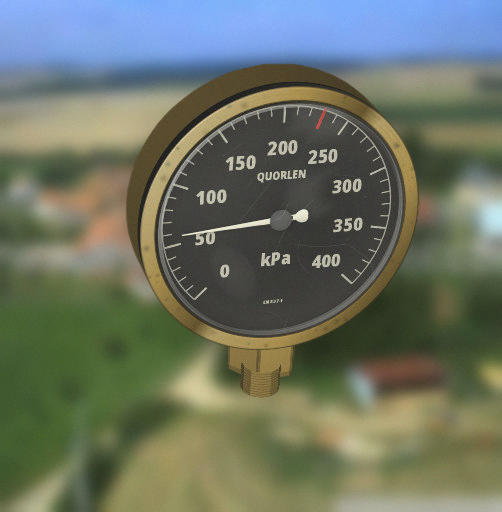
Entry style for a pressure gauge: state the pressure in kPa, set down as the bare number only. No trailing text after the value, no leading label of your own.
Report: 60
